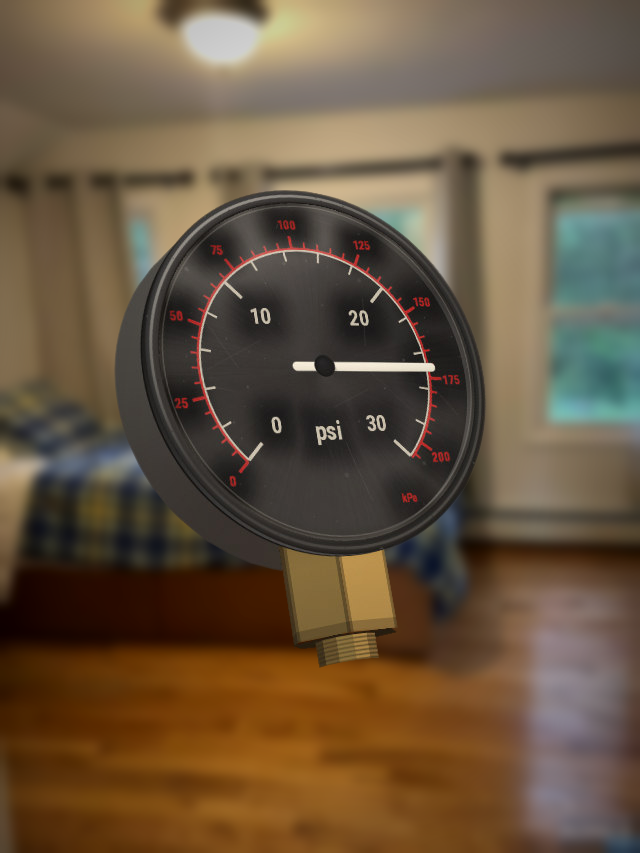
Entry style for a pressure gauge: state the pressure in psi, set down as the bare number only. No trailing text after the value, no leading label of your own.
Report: 25
